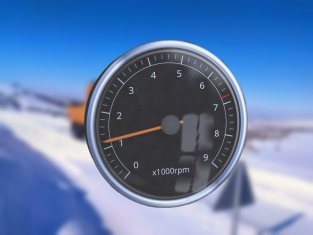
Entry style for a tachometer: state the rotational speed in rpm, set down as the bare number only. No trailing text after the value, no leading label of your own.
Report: 1200
